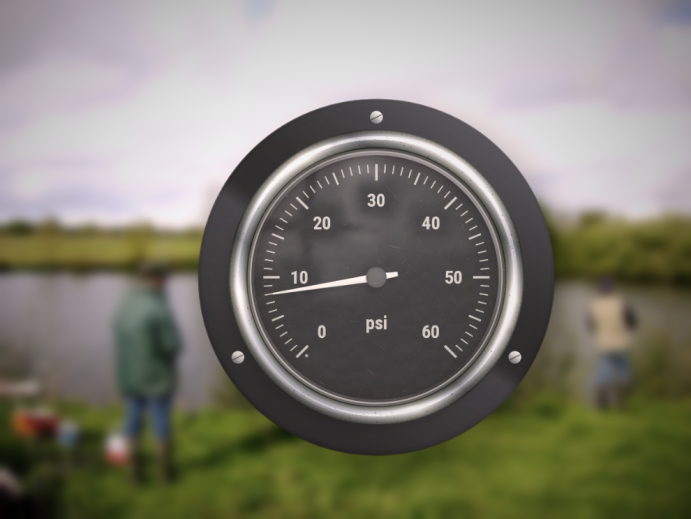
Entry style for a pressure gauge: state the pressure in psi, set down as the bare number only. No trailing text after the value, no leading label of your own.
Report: 8
